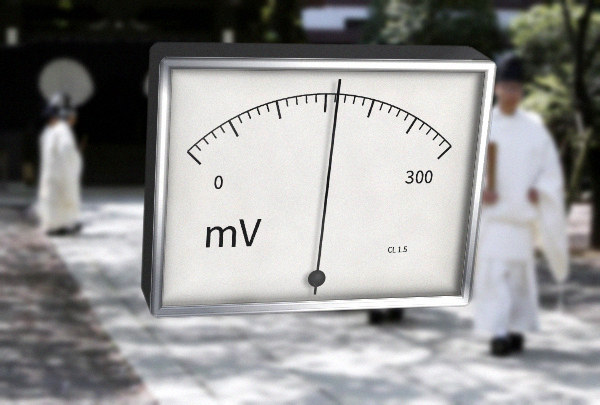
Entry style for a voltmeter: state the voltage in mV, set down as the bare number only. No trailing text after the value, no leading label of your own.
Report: 160
